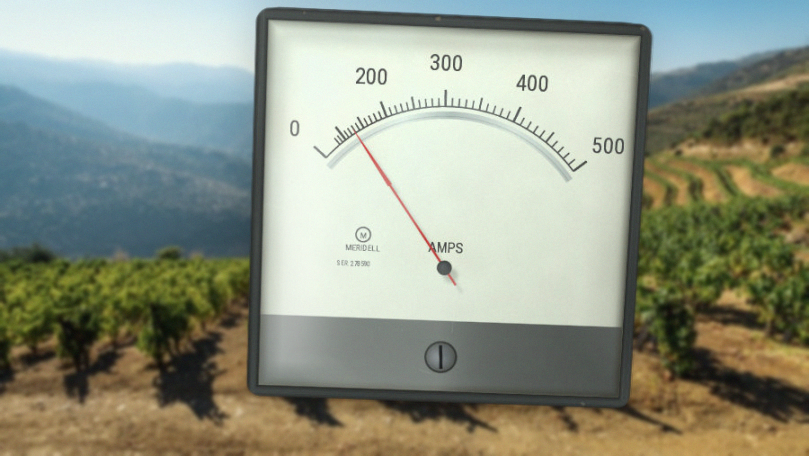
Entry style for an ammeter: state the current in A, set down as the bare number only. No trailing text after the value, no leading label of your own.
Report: 130
